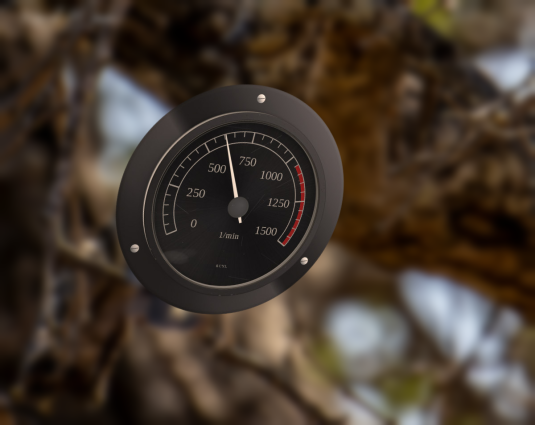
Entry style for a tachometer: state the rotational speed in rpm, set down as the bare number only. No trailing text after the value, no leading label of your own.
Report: 600
